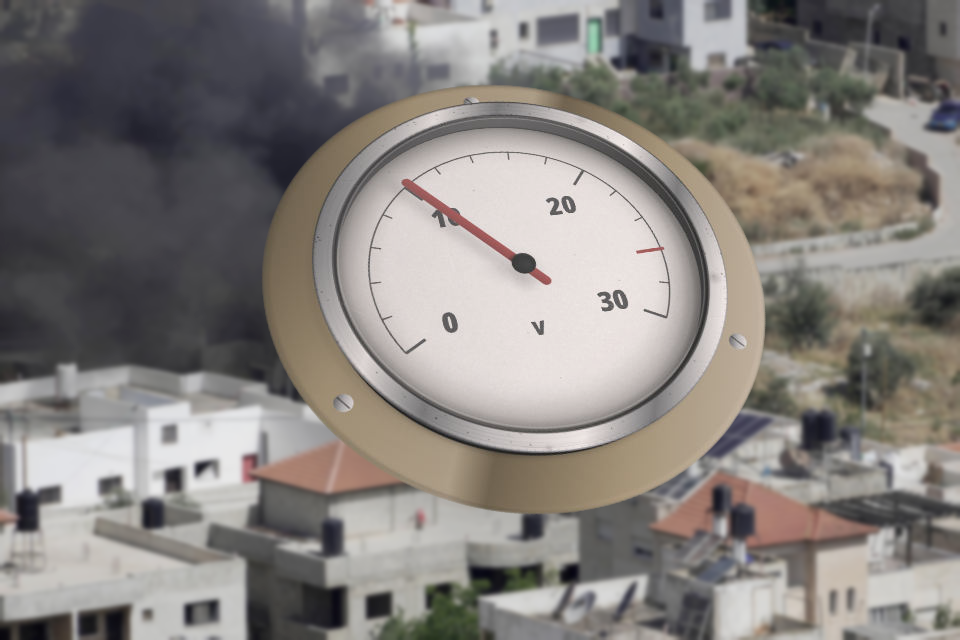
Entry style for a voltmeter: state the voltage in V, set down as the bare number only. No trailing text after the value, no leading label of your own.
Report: 10
